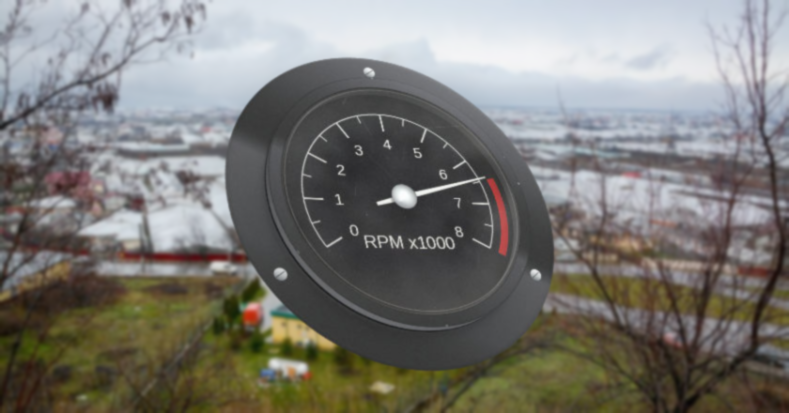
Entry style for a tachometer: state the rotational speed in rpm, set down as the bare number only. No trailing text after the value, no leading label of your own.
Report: 6500
